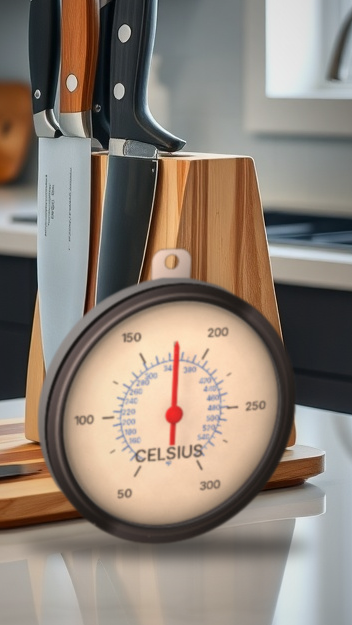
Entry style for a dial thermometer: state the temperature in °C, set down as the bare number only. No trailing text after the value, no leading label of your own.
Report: 175
